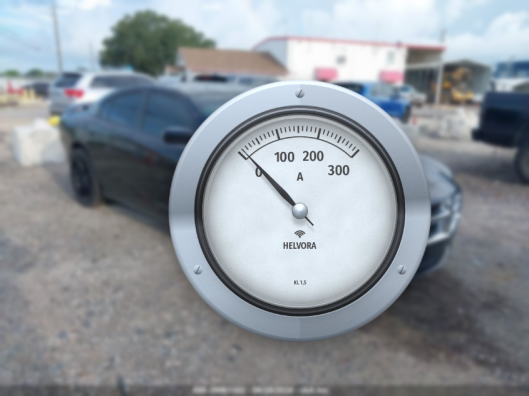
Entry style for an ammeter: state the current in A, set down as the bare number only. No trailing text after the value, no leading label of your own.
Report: 10
